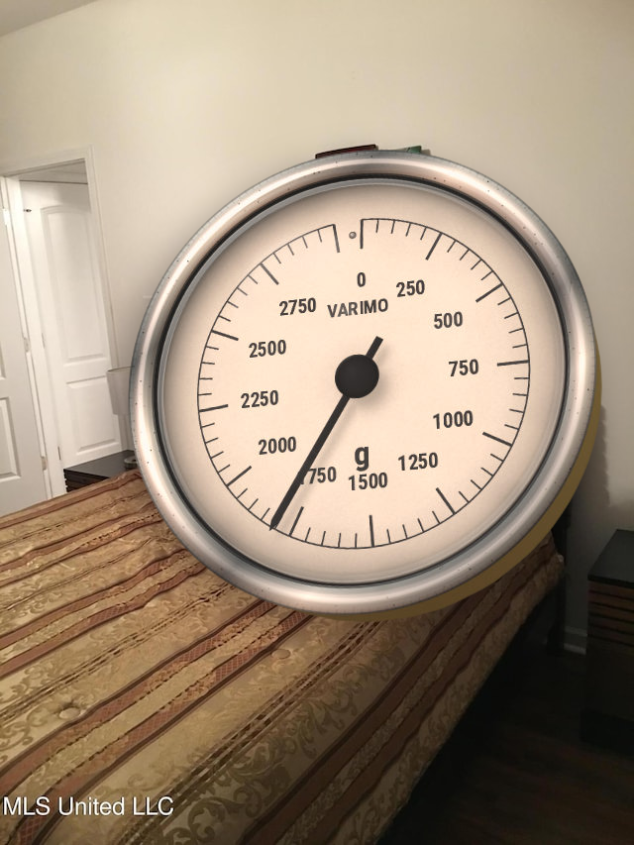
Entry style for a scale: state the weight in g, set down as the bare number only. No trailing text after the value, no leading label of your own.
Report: 1800
